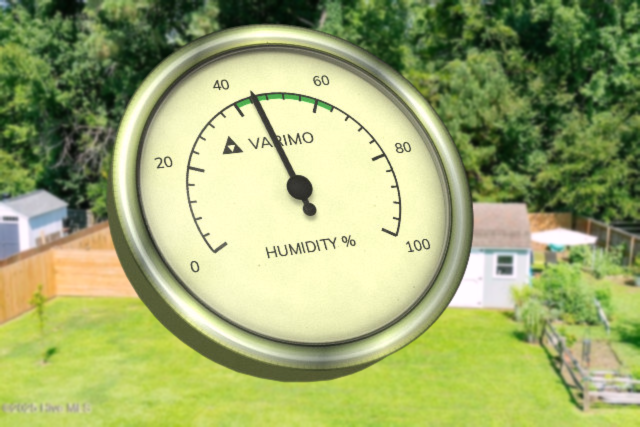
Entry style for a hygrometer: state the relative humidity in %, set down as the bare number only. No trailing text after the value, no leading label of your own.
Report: 44
